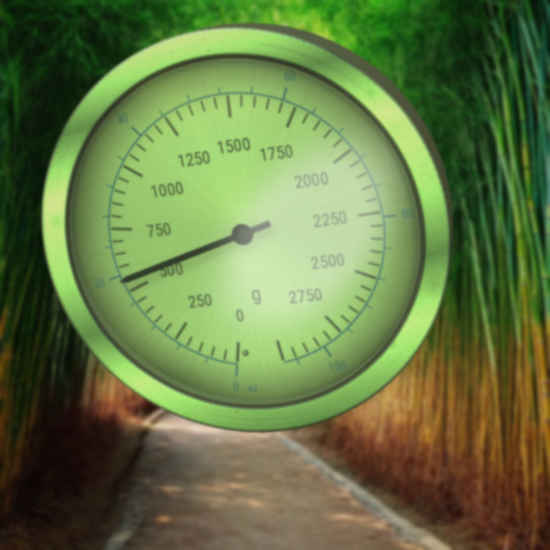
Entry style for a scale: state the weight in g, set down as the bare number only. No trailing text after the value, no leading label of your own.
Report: 550
